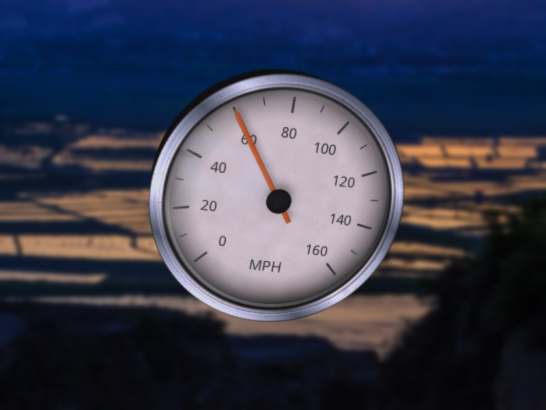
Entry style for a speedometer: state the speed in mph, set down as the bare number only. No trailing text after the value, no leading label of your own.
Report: 60
